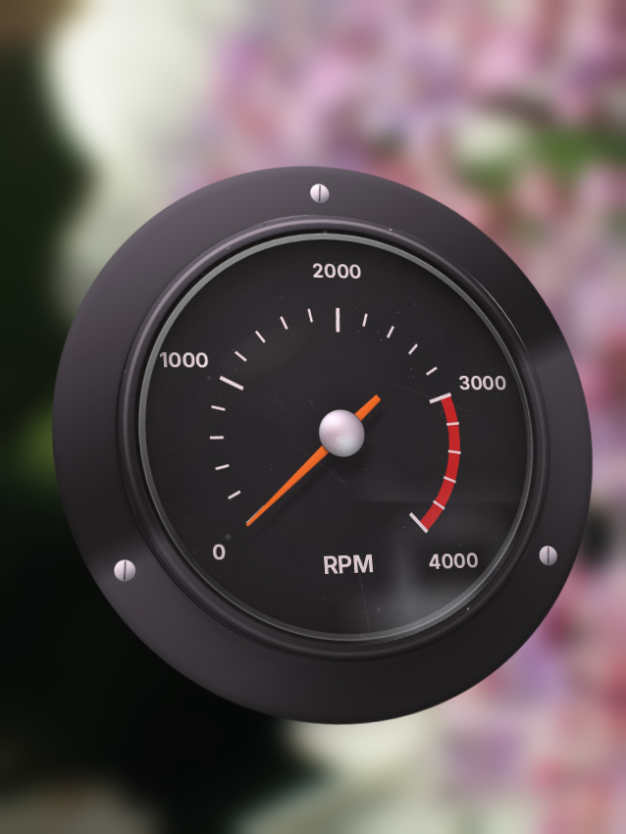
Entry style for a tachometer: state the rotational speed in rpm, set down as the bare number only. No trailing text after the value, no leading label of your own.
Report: 0
